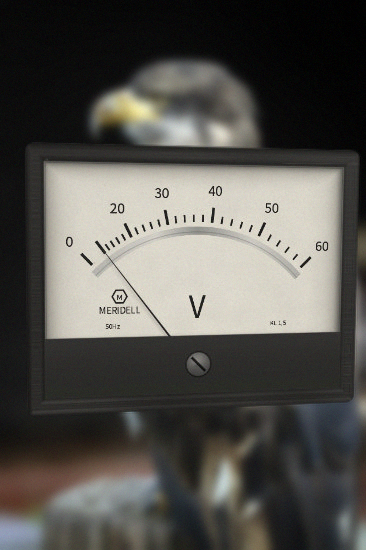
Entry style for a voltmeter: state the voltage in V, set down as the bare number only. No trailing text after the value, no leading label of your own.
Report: 10
